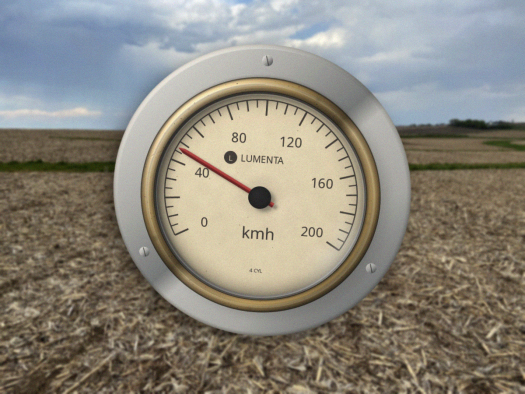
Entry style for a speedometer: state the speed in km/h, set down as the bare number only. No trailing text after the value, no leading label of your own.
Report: 47.5
